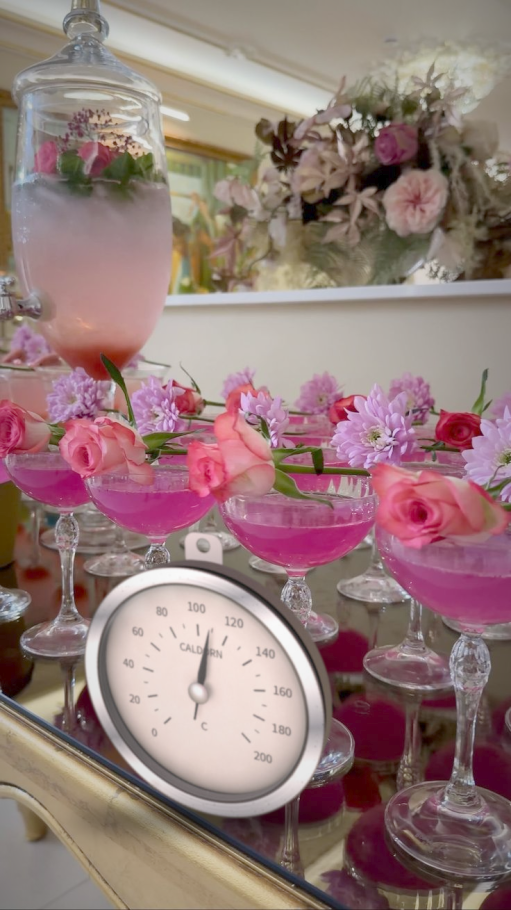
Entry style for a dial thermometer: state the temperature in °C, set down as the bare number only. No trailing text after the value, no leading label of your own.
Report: 110
